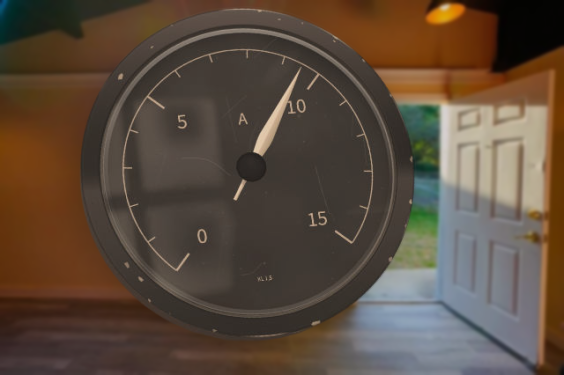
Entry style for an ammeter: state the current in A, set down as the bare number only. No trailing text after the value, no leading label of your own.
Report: 9.5
